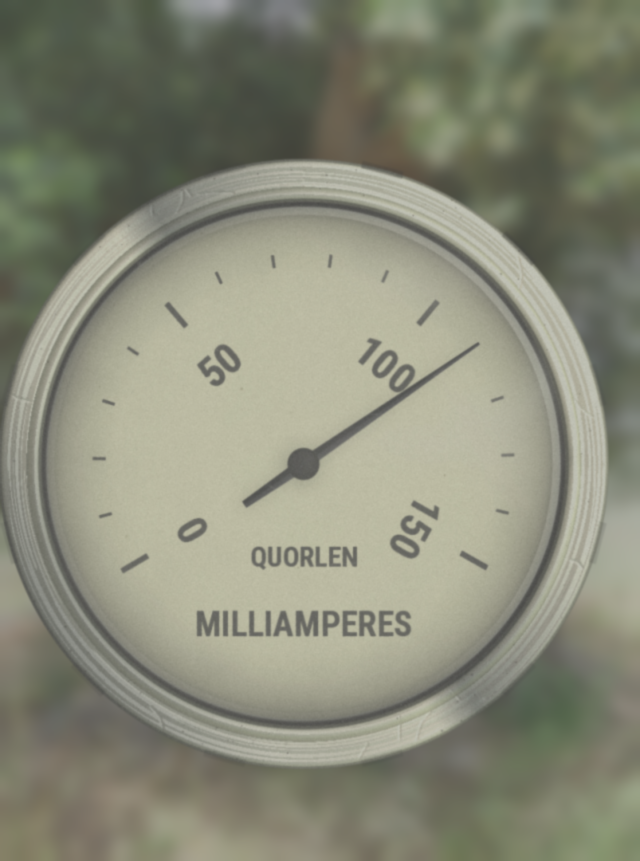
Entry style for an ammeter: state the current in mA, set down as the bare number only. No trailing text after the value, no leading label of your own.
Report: 110
